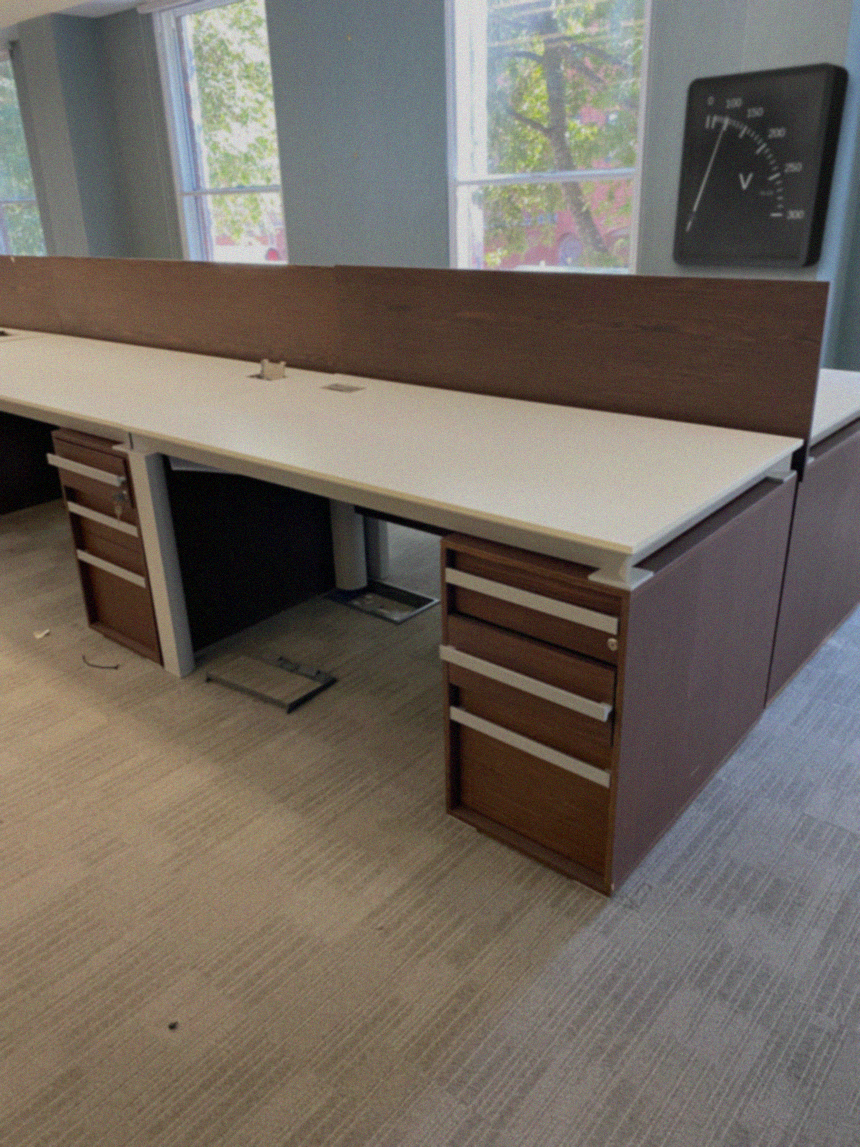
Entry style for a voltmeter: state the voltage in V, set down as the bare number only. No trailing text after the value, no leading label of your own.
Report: 100
